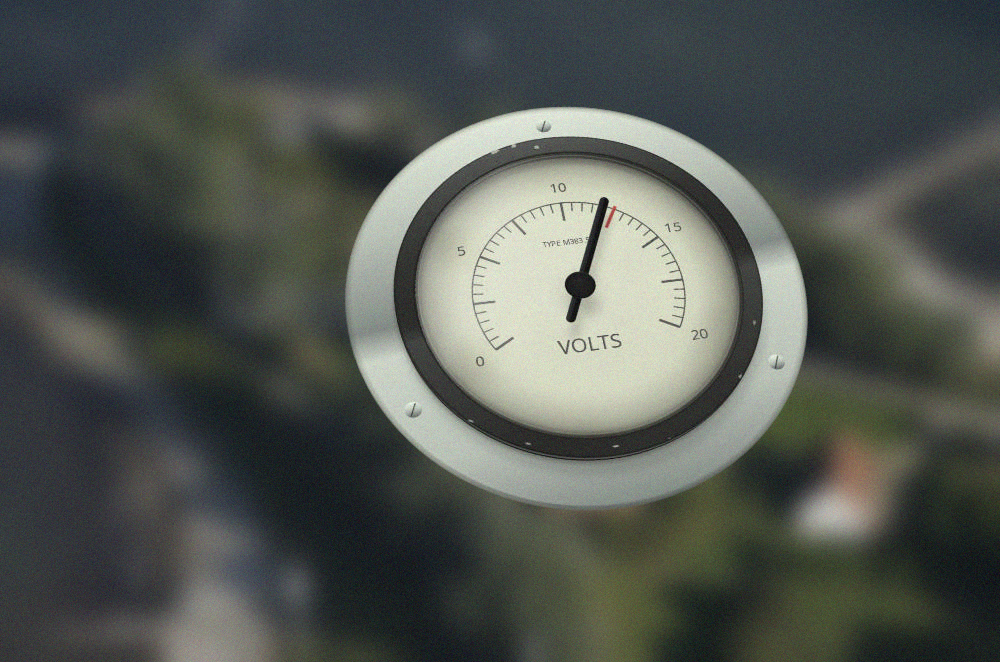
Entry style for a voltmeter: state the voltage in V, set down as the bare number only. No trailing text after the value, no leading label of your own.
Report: 12
